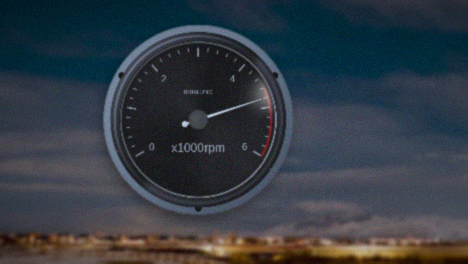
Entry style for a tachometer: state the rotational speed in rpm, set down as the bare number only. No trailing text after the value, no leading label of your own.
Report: 4800
